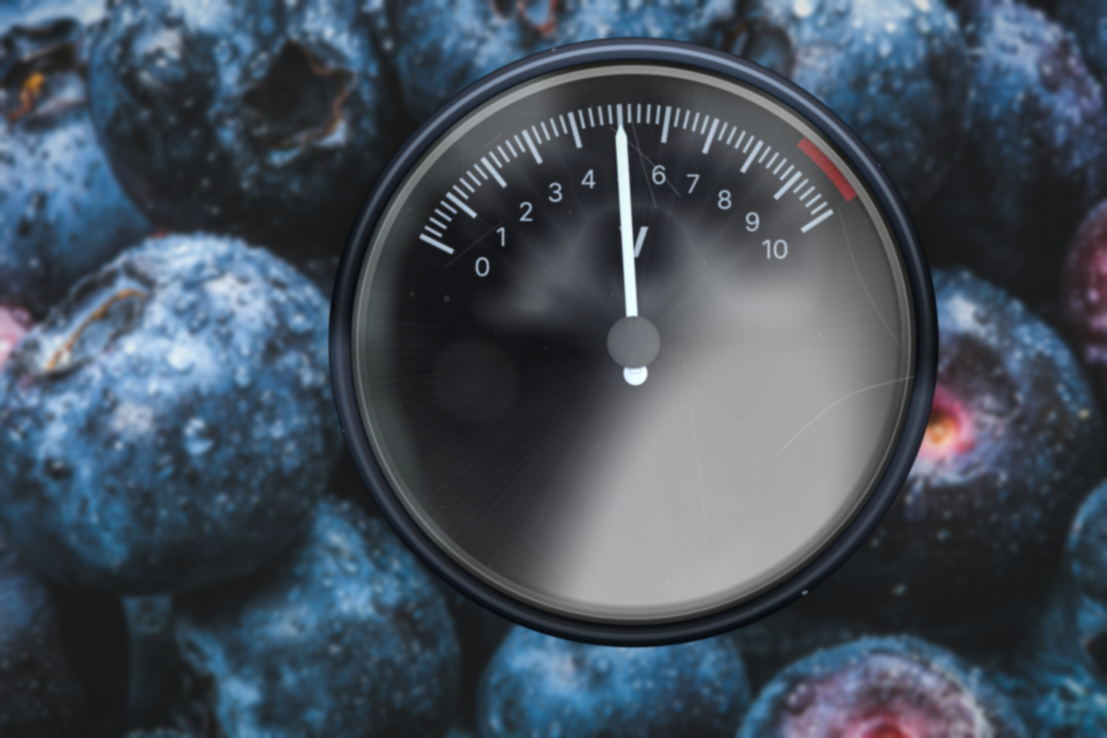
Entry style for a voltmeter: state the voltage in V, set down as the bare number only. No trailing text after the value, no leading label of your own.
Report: 5
